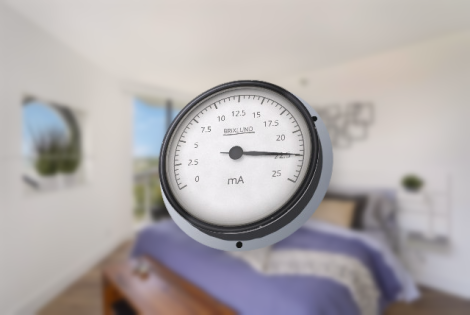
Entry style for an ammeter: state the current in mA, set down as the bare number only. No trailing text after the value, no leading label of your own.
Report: 22.5
